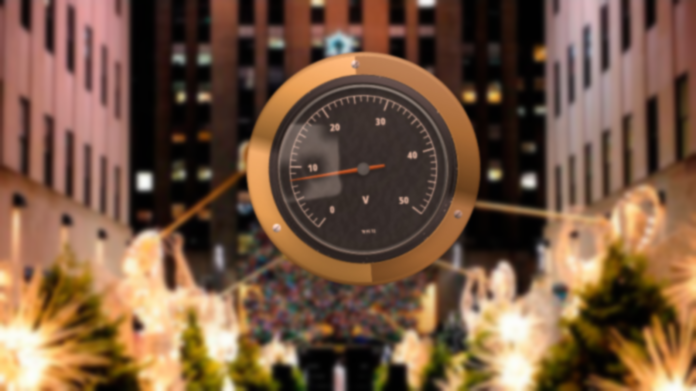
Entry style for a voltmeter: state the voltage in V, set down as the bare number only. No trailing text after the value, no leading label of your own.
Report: 8
